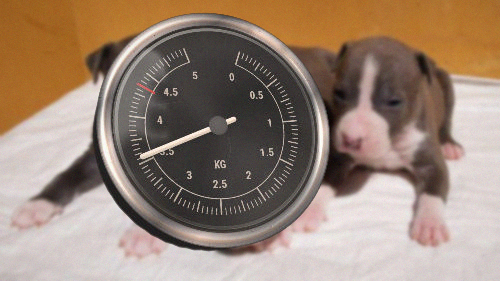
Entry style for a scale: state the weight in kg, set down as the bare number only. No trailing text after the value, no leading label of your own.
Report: 3.55
